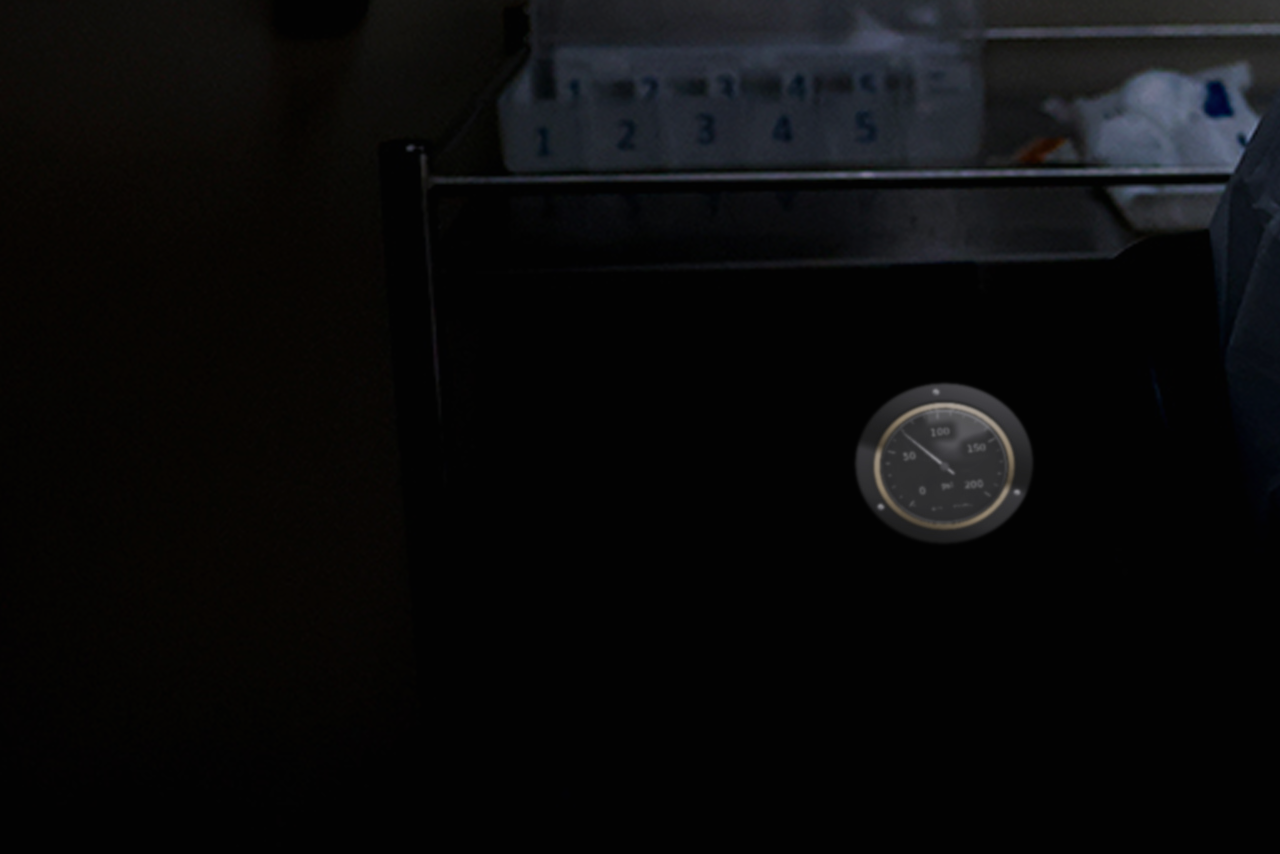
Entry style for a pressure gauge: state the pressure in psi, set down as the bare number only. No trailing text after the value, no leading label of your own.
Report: 70
